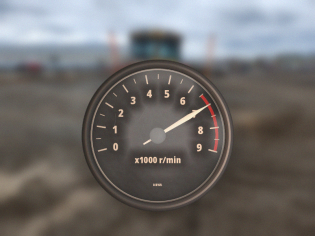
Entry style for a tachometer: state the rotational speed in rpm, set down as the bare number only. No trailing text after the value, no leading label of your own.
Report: 7000
